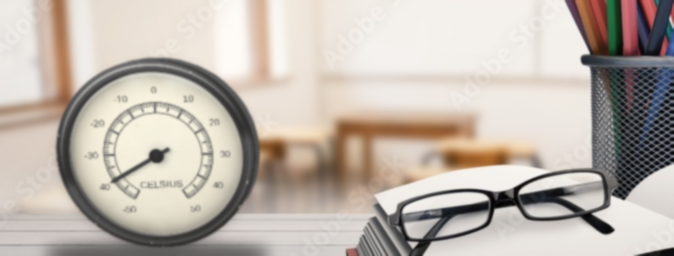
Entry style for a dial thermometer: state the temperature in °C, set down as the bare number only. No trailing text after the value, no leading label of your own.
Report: -40
